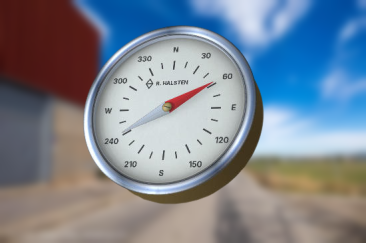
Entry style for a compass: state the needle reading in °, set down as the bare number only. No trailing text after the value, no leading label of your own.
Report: 60
